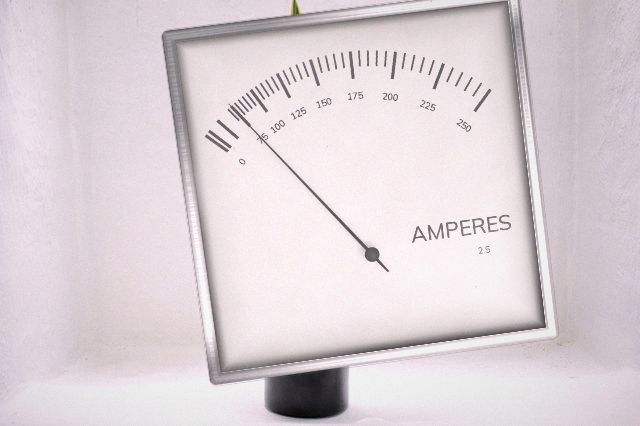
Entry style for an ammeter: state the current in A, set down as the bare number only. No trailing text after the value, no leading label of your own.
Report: 75
